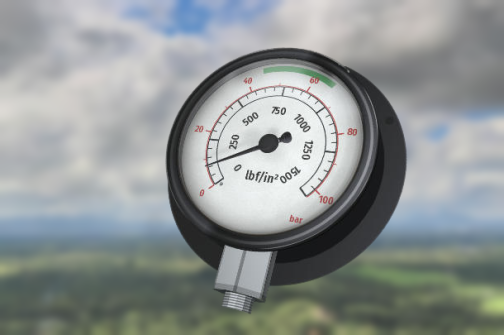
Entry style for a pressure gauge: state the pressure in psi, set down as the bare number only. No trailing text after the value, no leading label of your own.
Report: 100
